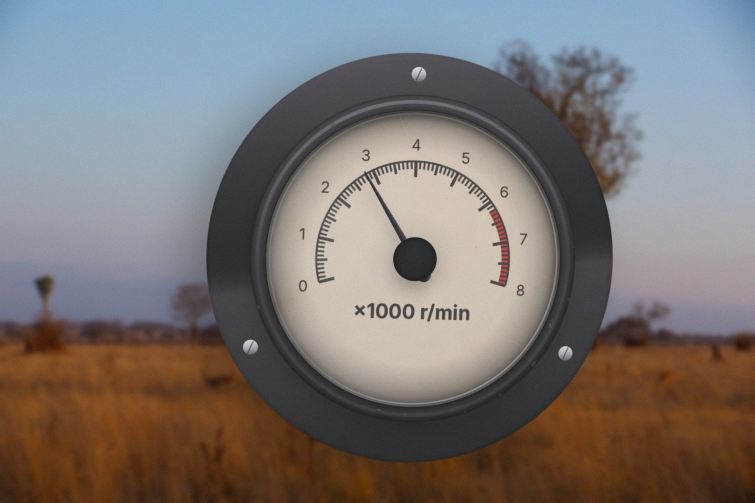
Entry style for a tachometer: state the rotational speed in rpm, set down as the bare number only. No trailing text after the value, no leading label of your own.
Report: 2800
